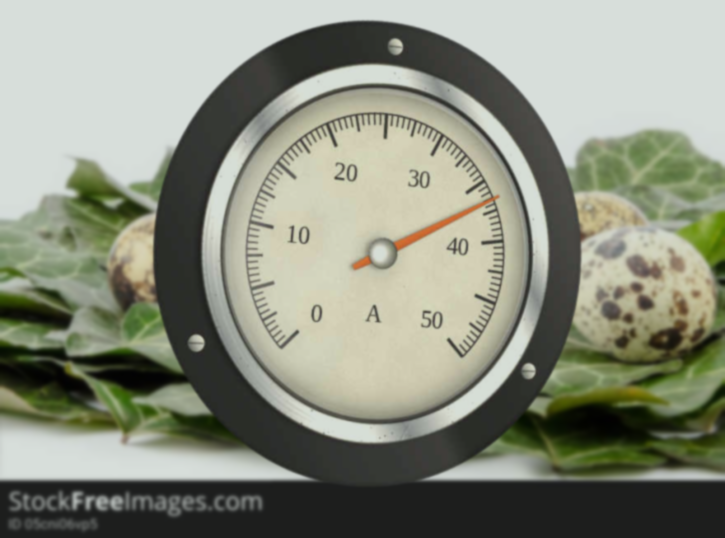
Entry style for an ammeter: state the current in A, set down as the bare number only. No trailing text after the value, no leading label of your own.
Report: 36.5
